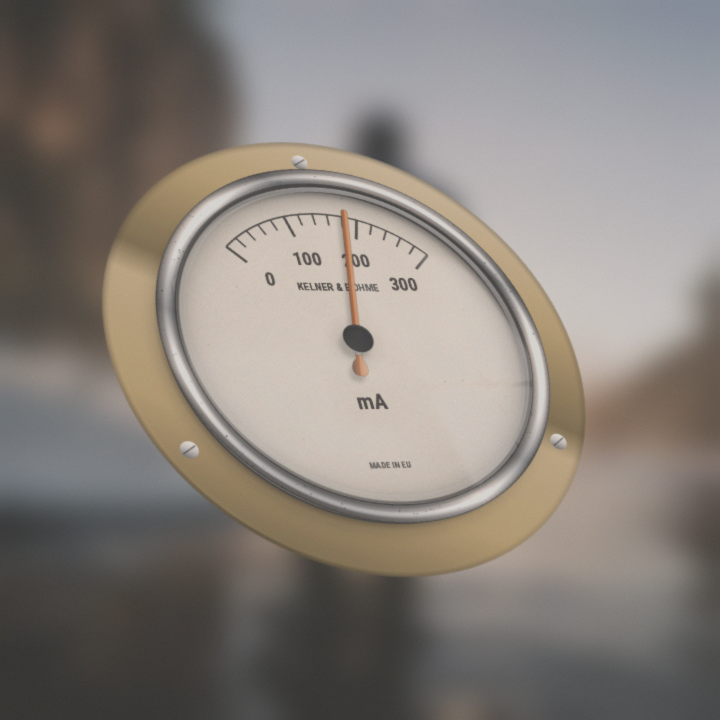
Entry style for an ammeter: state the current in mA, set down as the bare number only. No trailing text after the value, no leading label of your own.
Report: 180
